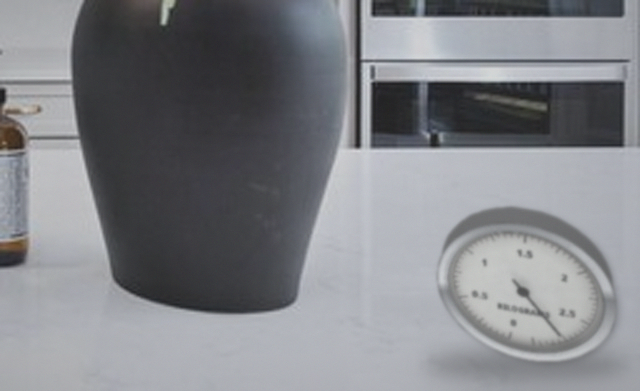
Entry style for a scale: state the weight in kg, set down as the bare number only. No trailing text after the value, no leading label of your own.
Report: 2.75
